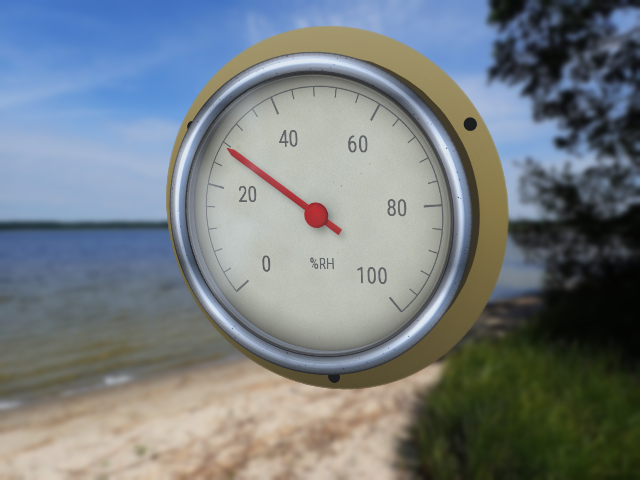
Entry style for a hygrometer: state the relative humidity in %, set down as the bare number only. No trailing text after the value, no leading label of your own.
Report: 28
